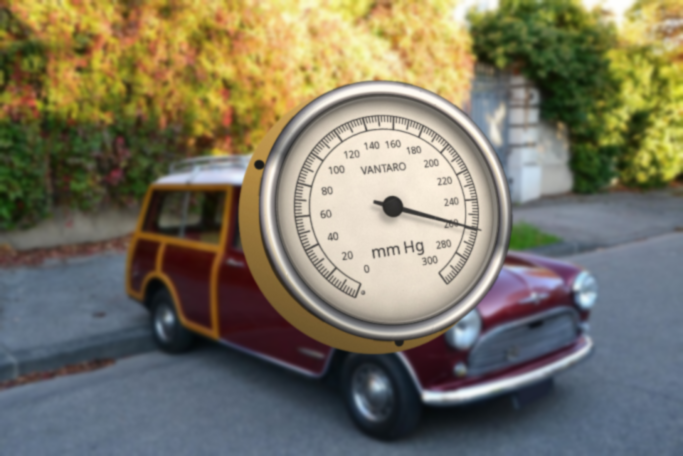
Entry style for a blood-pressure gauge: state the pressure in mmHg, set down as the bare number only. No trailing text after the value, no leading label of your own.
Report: 260
